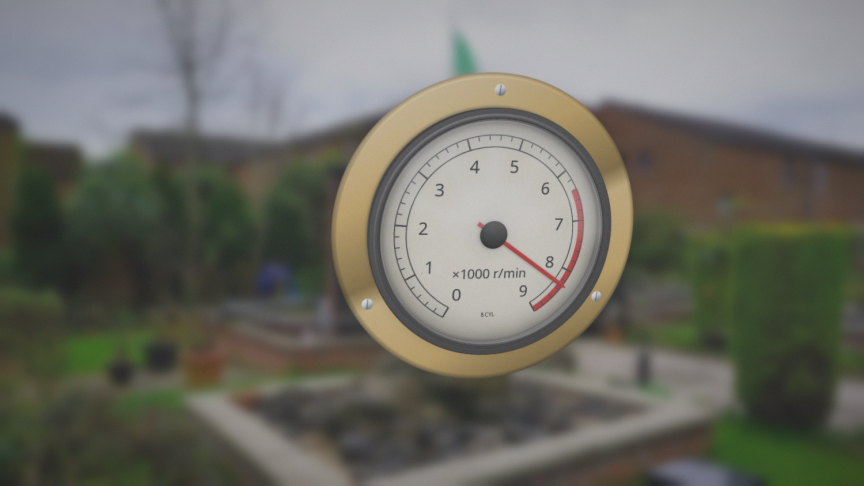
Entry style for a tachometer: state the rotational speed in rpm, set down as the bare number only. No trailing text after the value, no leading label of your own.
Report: 8300
